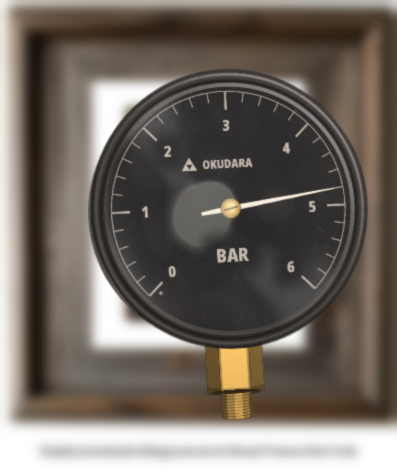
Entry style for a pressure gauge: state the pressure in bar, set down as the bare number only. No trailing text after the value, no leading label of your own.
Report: 4.8
